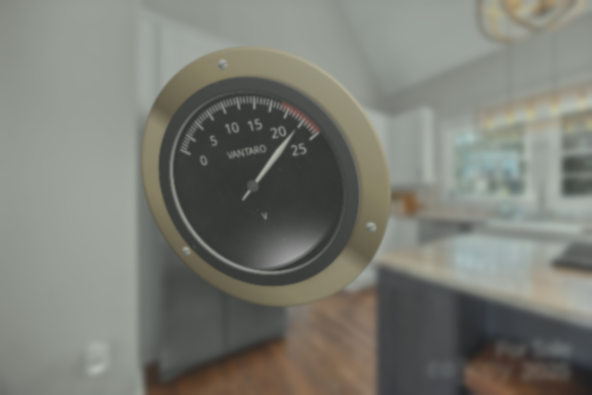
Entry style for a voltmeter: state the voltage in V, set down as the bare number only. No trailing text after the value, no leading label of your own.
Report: 22.5
